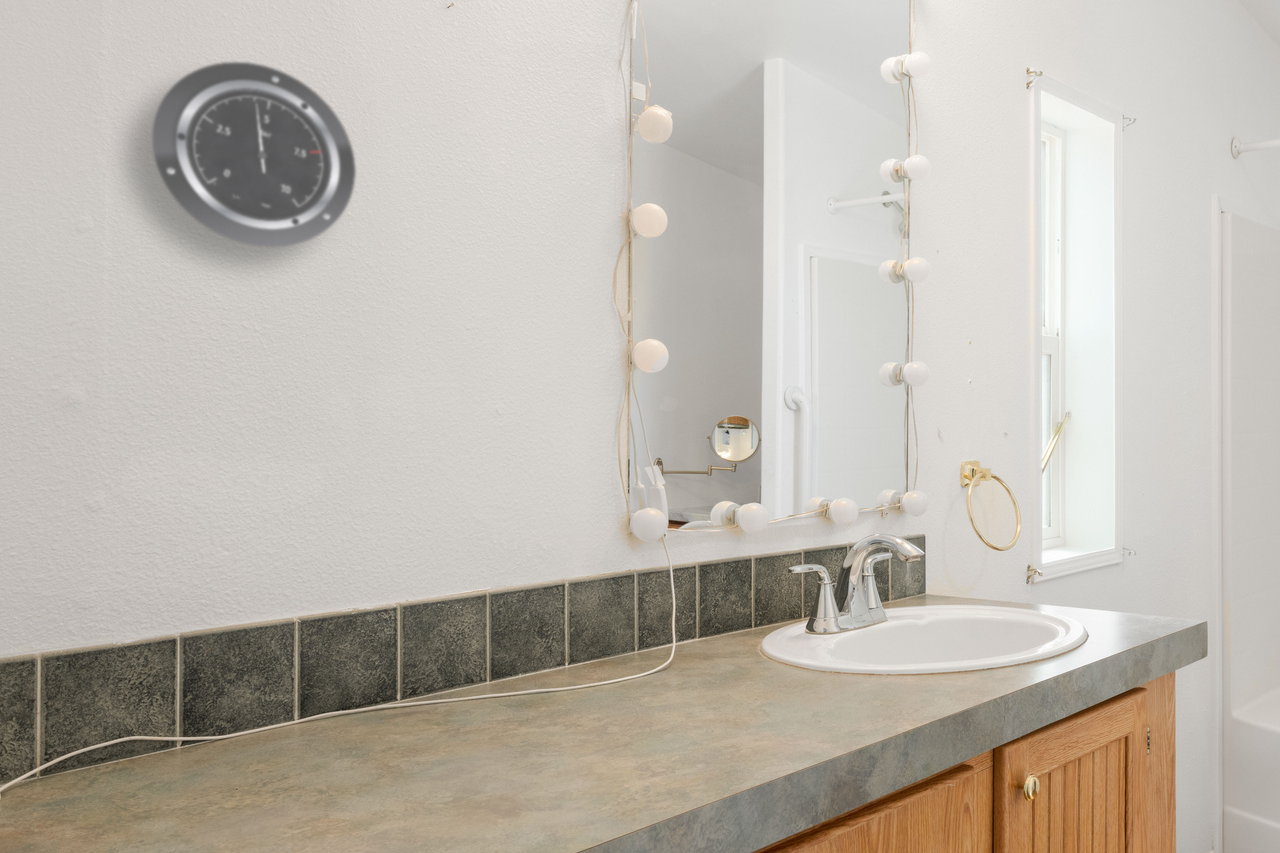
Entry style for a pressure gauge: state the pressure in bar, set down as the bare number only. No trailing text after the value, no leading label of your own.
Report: 4.5
